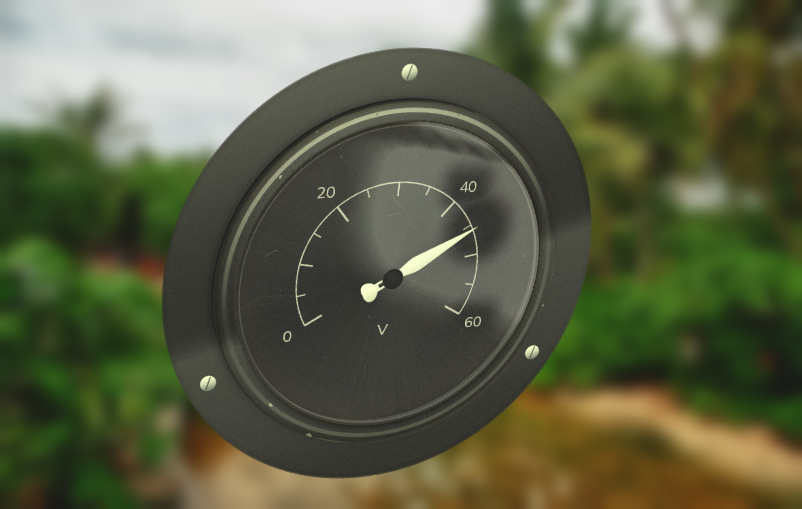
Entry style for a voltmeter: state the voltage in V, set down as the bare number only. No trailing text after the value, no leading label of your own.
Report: 45
